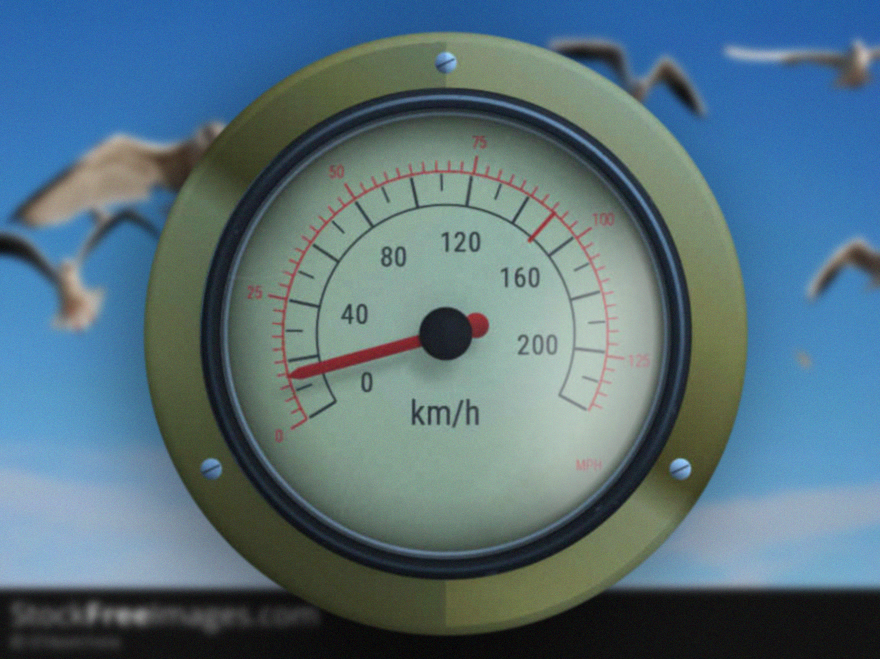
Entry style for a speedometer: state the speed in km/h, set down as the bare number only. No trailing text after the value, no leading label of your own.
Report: 15
